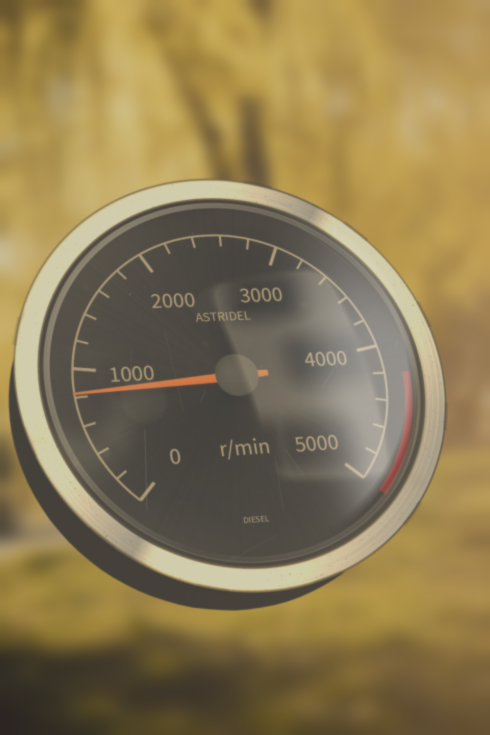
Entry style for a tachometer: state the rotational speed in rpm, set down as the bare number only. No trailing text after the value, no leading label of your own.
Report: 800
